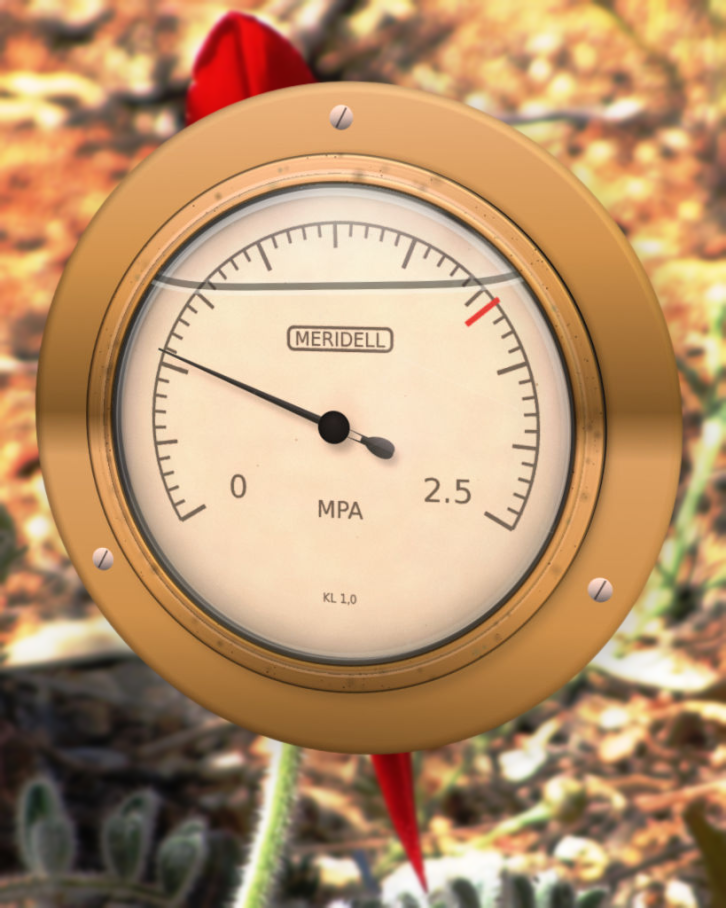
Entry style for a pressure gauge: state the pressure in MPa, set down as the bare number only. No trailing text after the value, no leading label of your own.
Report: 0.55
